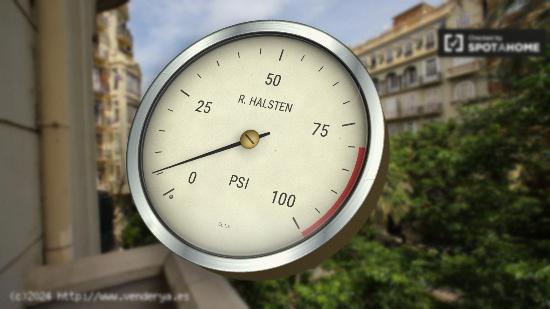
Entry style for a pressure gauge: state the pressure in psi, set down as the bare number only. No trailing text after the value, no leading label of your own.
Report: 5
